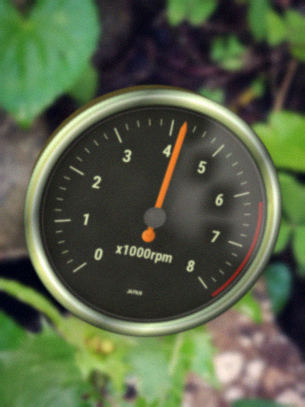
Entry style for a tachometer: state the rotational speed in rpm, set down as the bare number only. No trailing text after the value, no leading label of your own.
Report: 4200
